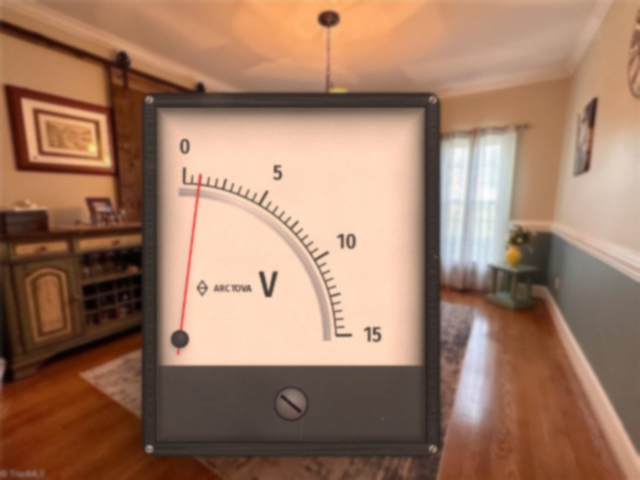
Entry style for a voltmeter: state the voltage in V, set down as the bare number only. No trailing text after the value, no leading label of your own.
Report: 1
